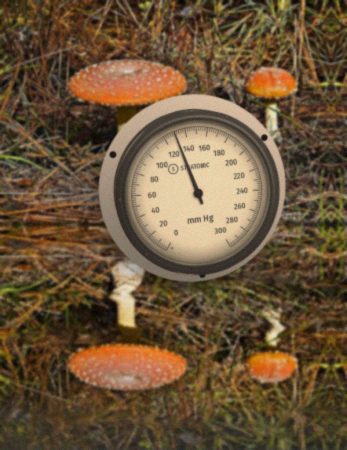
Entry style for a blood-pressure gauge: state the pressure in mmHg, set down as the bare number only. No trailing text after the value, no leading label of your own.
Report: 130
